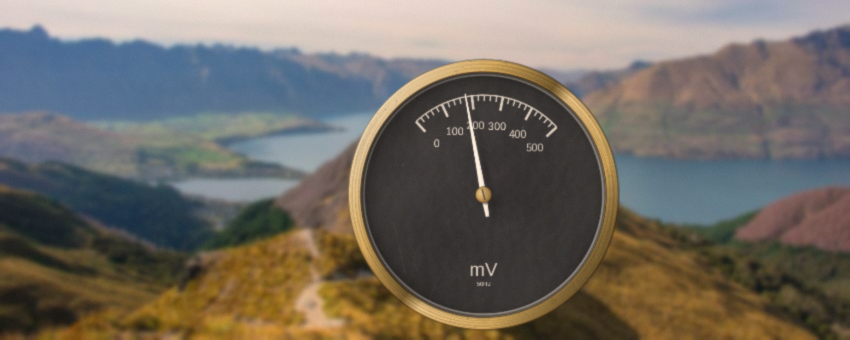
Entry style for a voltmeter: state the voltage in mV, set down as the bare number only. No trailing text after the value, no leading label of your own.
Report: 180
